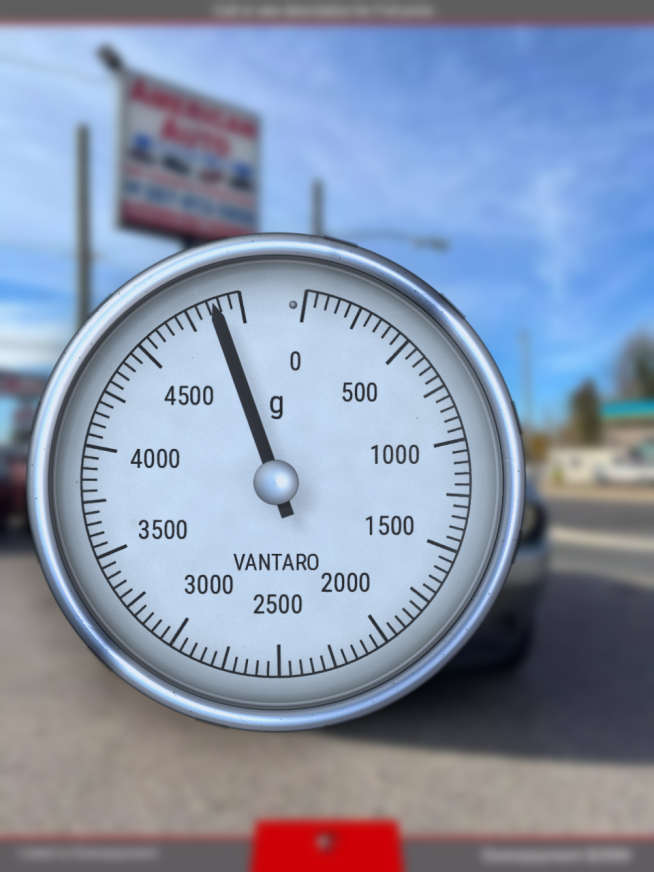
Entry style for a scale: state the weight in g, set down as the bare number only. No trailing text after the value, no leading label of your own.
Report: 4875
